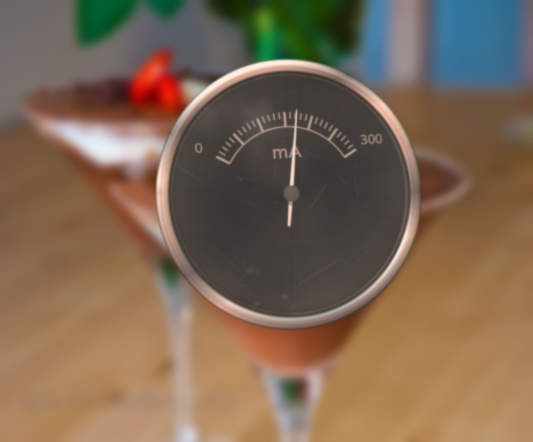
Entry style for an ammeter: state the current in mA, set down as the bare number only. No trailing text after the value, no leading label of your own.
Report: 170
